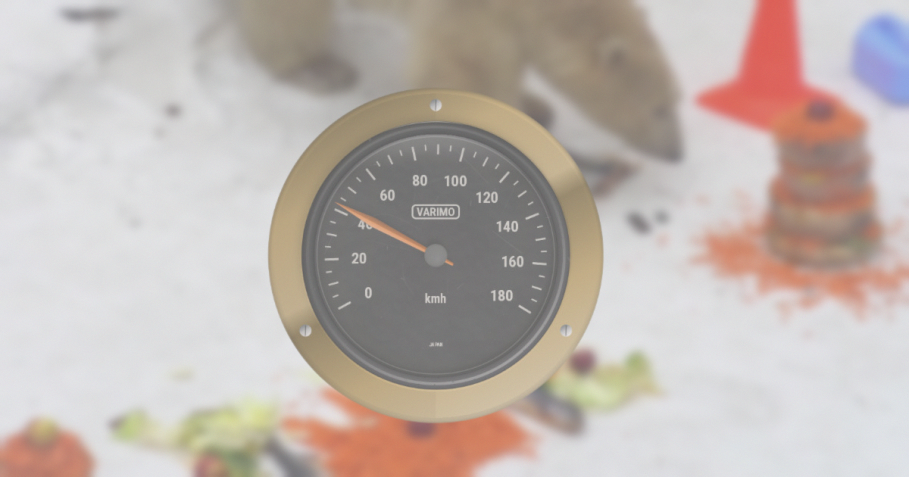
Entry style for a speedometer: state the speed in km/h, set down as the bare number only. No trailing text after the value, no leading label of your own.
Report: 42.5
